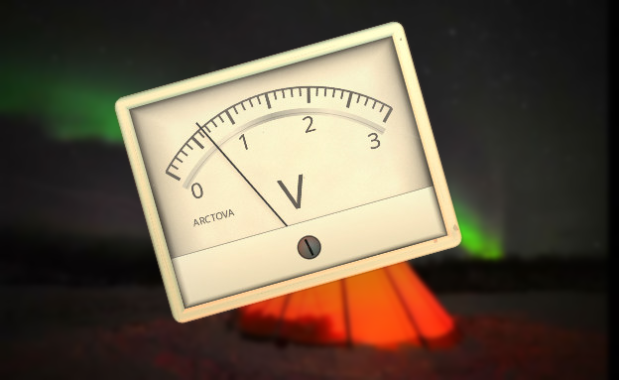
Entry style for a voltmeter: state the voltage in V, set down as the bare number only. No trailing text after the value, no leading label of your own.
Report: 0.65
